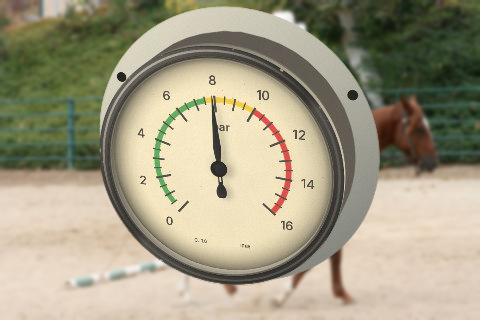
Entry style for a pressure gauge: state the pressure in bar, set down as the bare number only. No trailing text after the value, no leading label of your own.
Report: 8
